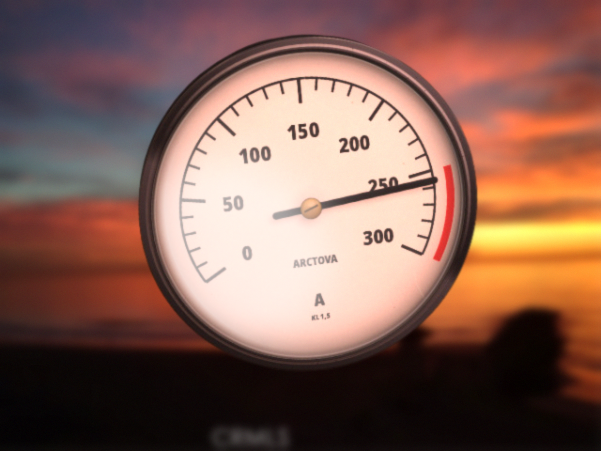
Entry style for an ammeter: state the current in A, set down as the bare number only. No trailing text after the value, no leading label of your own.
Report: 255
